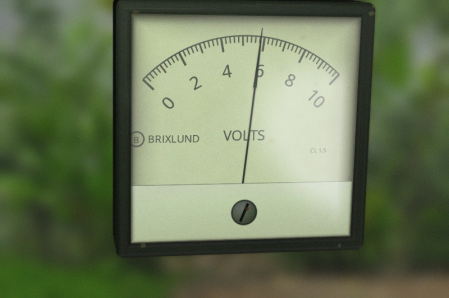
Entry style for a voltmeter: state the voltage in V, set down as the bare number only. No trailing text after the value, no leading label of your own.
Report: 5.8
